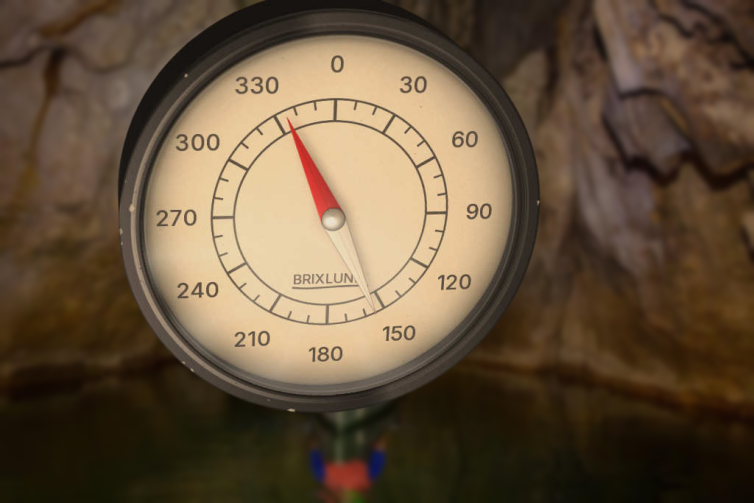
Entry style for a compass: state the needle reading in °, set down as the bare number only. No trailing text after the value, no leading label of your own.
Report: 335
